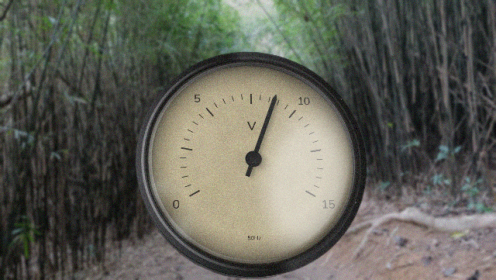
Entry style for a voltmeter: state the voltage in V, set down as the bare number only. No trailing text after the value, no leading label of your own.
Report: 8.75
